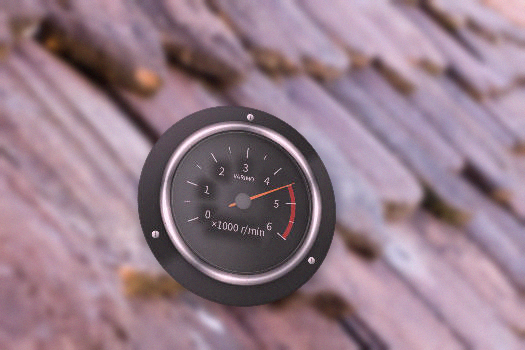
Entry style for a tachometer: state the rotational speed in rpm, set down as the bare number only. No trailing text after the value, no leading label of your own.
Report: 4500
